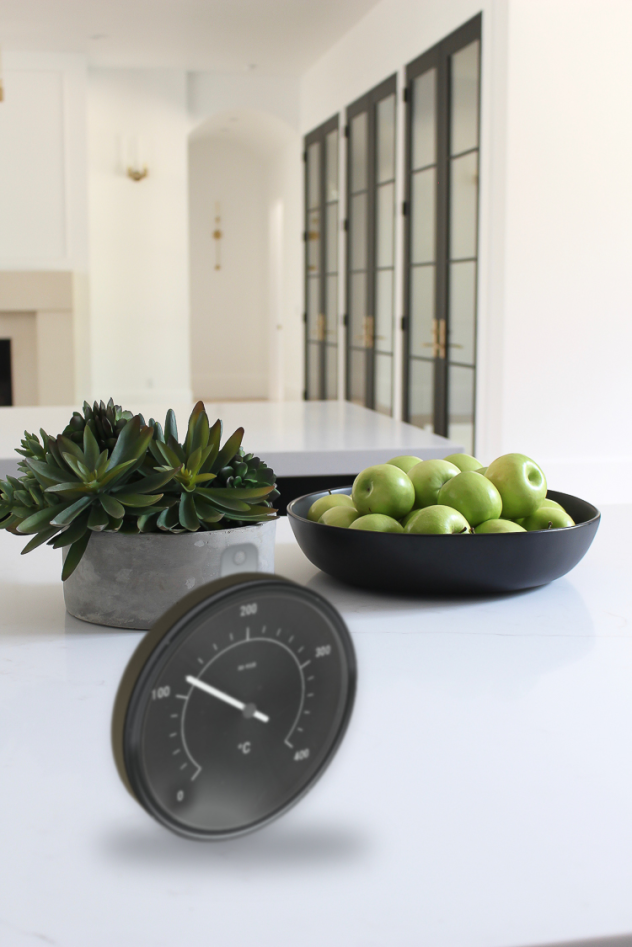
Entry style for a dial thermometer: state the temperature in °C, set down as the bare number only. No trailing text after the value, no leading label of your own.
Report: 120
